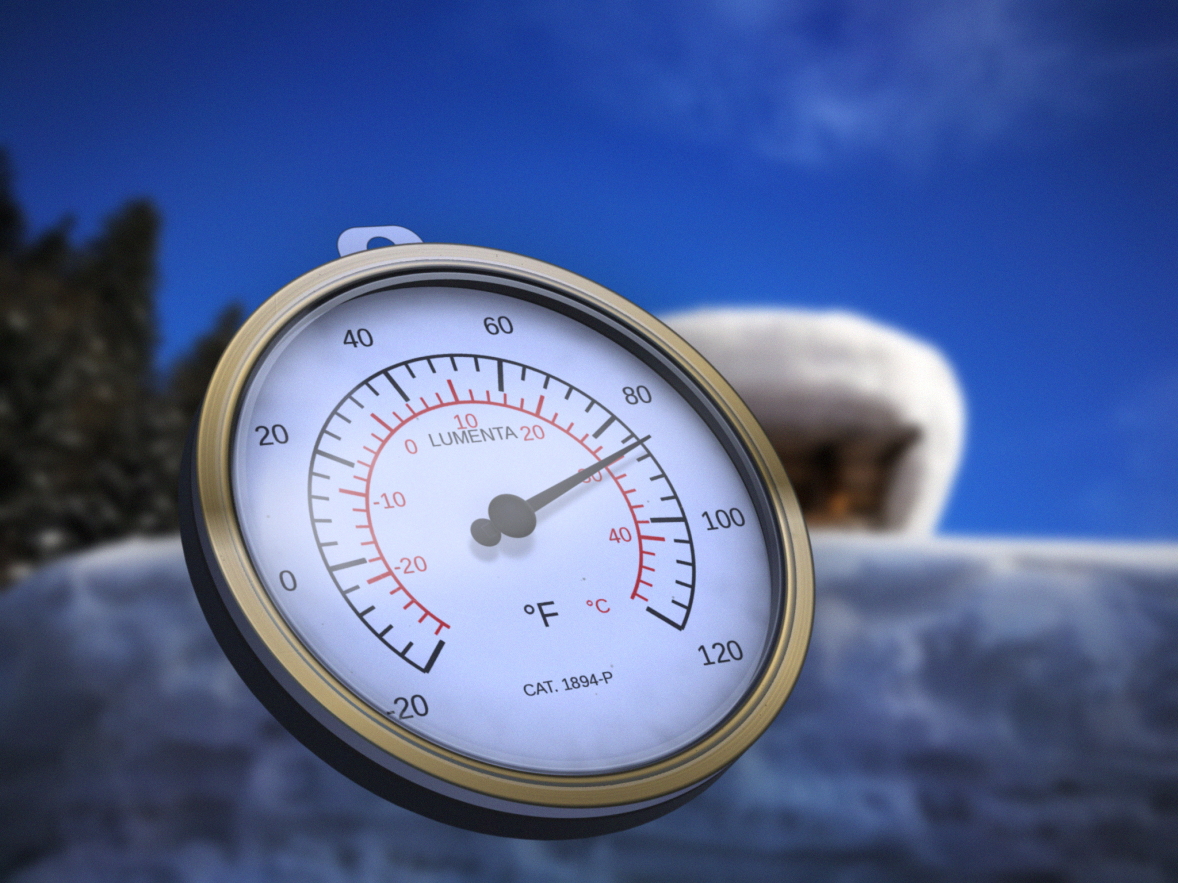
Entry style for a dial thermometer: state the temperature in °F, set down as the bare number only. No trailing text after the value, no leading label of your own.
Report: 86
